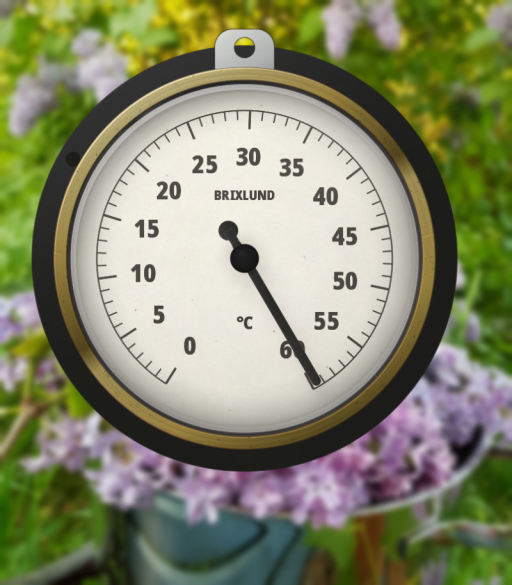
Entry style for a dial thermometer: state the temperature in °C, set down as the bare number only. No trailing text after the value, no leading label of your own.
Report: 59.5
